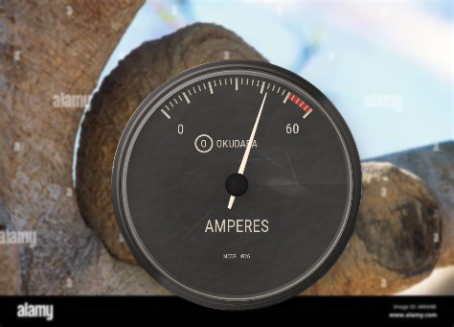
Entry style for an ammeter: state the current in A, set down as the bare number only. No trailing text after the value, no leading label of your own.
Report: 42
